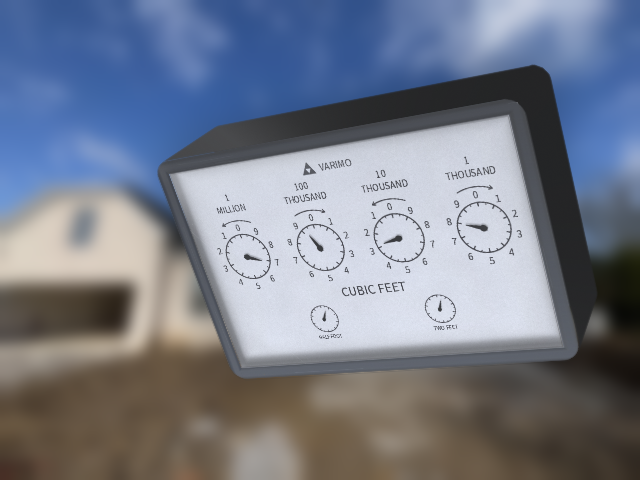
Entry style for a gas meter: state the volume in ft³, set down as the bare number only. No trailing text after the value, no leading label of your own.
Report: 692800
